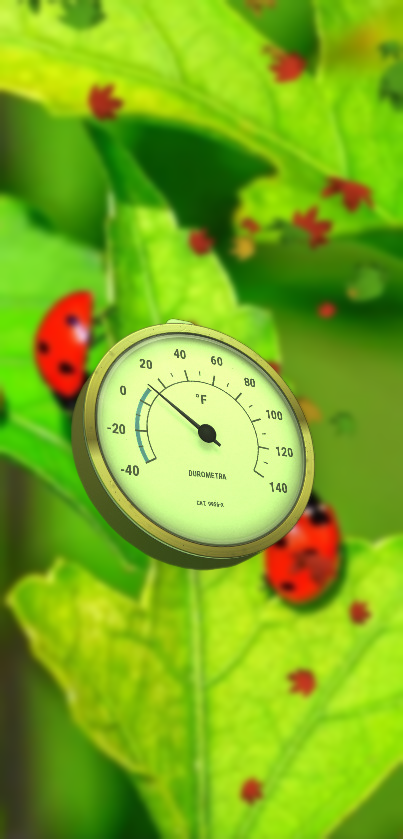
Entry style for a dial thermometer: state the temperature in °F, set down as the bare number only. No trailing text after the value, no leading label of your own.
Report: 10
